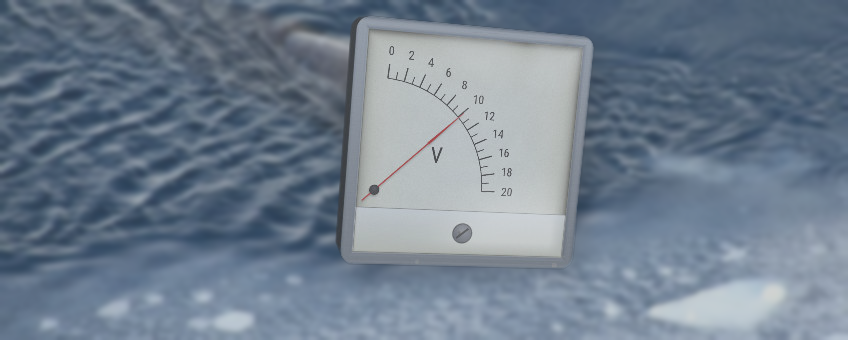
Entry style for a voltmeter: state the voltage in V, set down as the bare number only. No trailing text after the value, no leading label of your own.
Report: 10
